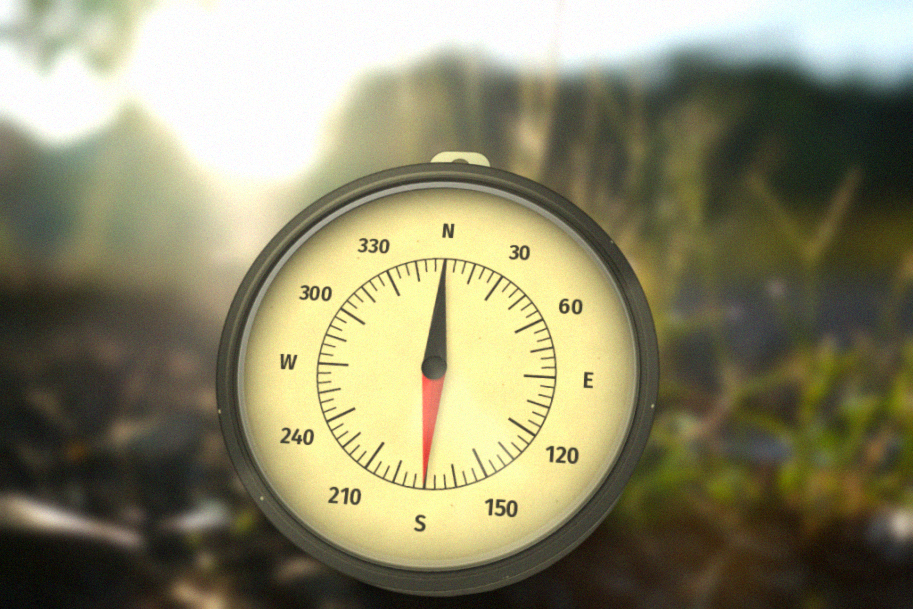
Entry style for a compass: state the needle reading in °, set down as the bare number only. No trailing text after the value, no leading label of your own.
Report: 180
